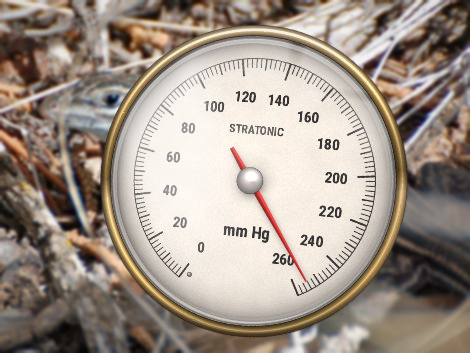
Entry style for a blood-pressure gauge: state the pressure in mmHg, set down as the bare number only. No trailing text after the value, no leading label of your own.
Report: 254
